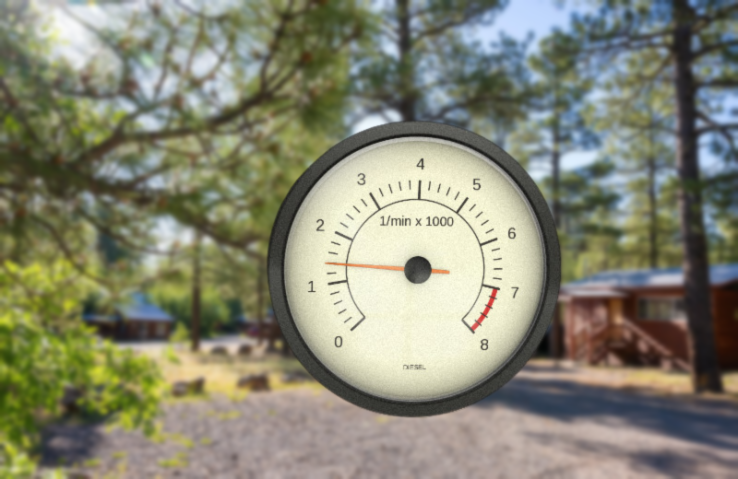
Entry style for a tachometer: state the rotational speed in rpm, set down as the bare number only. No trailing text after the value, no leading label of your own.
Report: 1400
